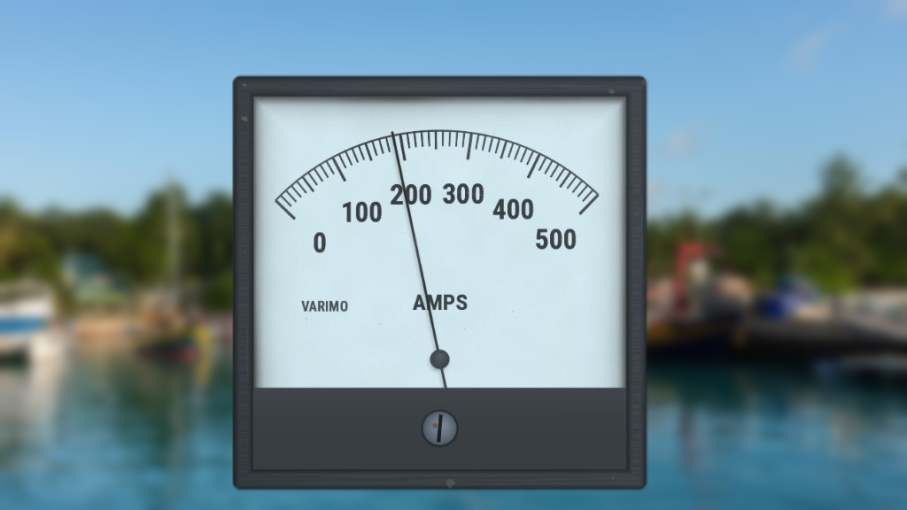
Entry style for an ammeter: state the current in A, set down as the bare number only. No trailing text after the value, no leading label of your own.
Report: 190
